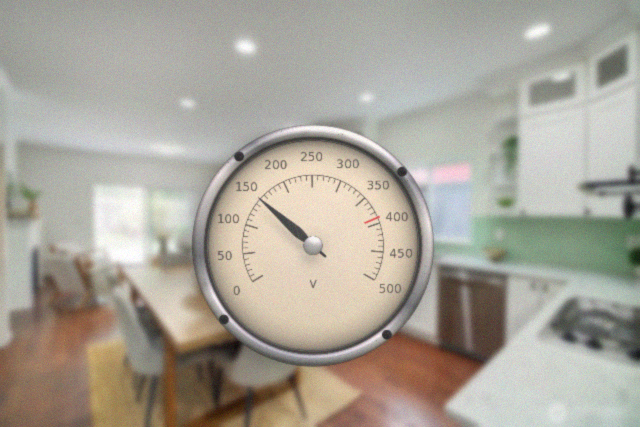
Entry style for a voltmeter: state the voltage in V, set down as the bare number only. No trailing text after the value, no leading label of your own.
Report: 150
